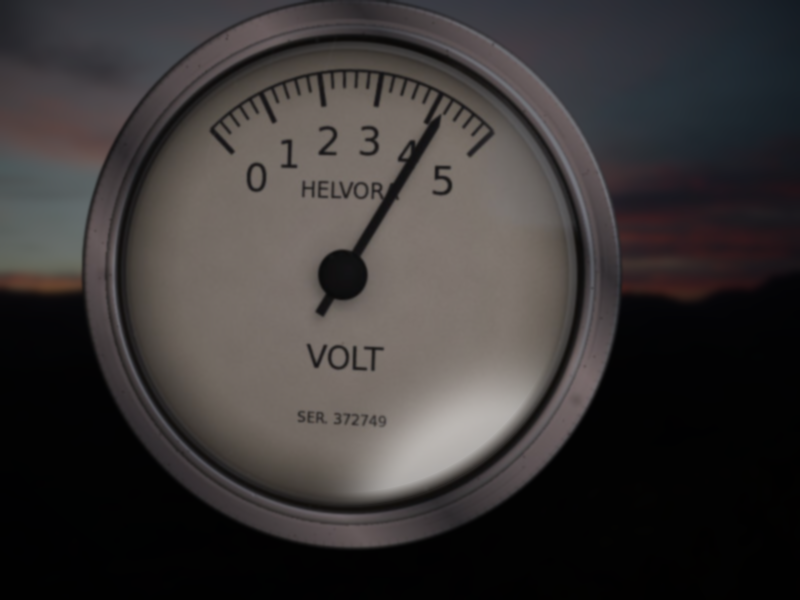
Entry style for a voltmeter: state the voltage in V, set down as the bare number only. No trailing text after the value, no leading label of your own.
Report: 4.2
